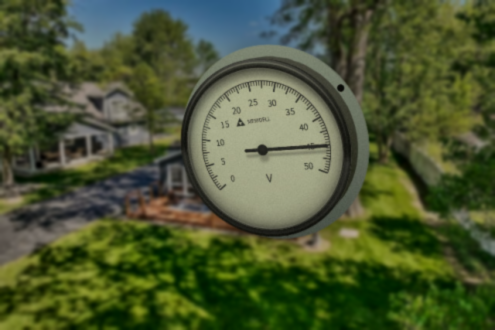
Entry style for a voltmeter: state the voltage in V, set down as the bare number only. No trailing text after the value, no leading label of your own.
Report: 45
